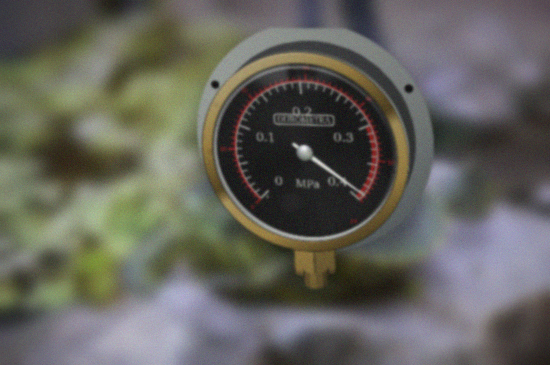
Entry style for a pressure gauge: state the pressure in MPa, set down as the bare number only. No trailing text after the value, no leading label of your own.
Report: 0.39
